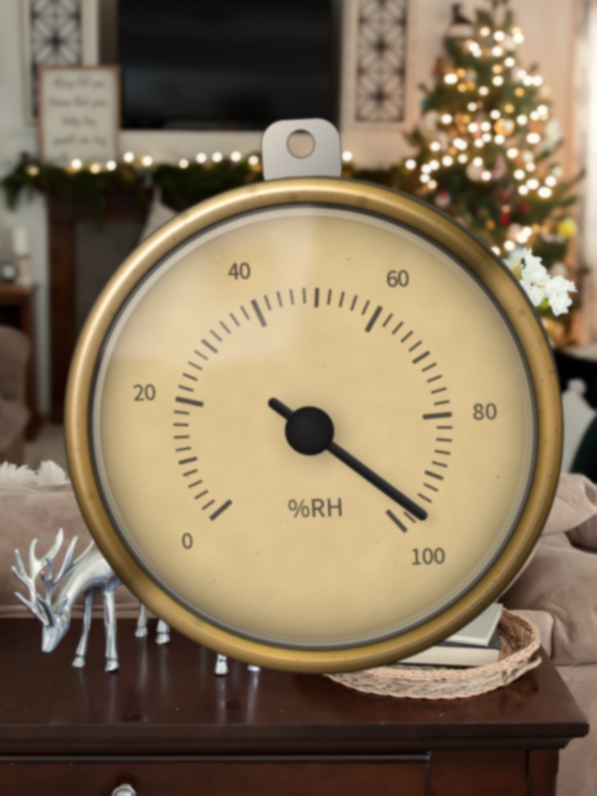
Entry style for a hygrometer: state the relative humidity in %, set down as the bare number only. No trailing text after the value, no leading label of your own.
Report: 96
